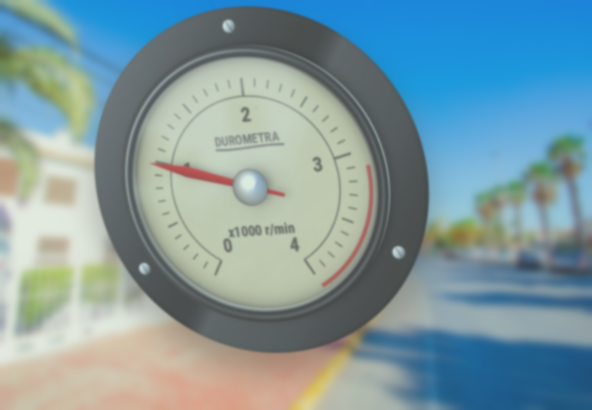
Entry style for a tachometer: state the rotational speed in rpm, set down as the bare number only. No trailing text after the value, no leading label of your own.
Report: 1000
